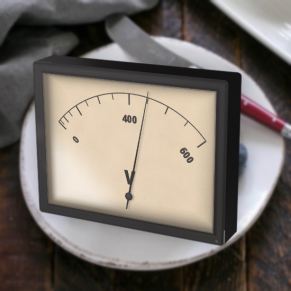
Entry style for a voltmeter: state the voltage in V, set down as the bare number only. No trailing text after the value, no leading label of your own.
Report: 450
